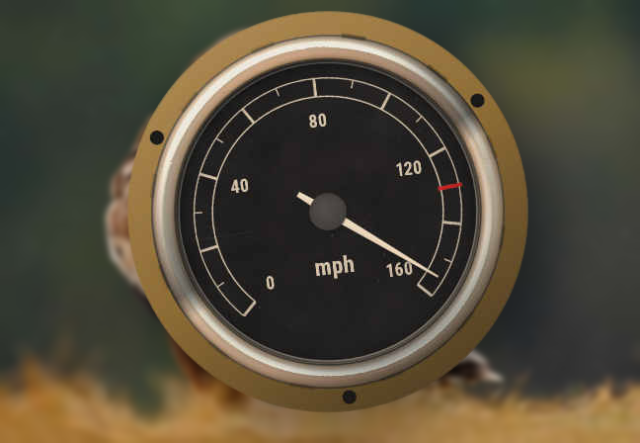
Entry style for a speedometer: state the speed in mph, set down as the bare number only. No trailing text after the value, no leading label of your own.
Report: 155
